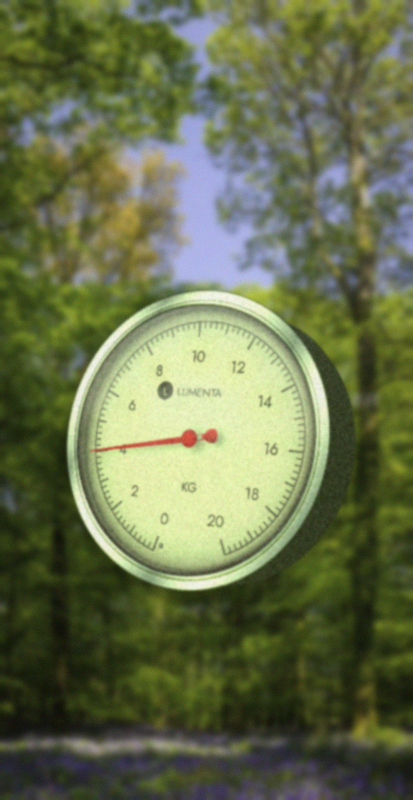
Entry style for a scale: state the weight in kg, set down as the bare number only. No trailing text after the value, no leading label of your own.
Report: 4
